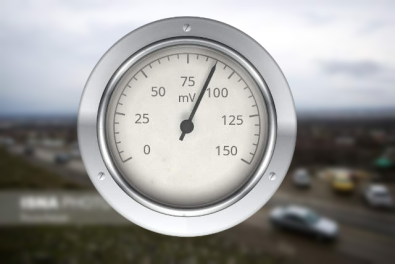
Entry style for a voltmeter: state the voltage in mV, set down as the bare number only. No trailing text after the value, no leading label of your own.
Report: 90
